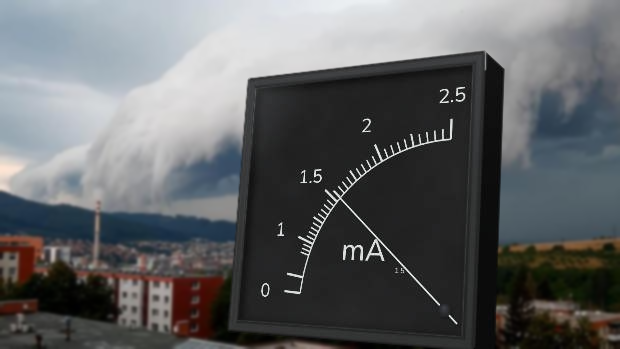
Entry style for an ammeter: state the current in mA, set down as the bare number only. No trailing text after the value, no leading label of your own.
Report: 1.55
